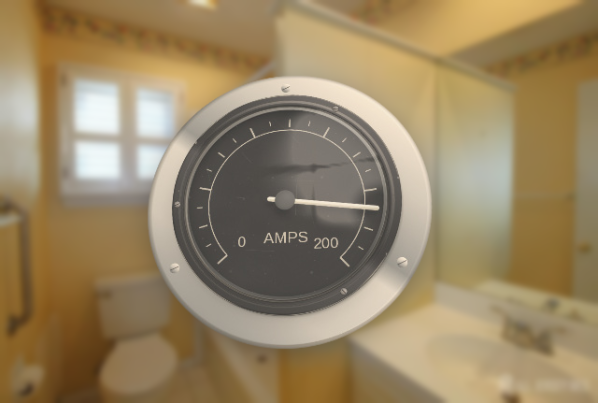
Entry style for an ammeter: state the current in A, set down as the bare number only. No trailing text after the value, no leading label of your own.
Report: 170
